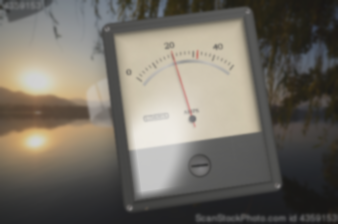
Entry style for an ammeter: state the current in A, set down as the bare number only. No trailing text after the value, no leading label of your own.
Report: 20
